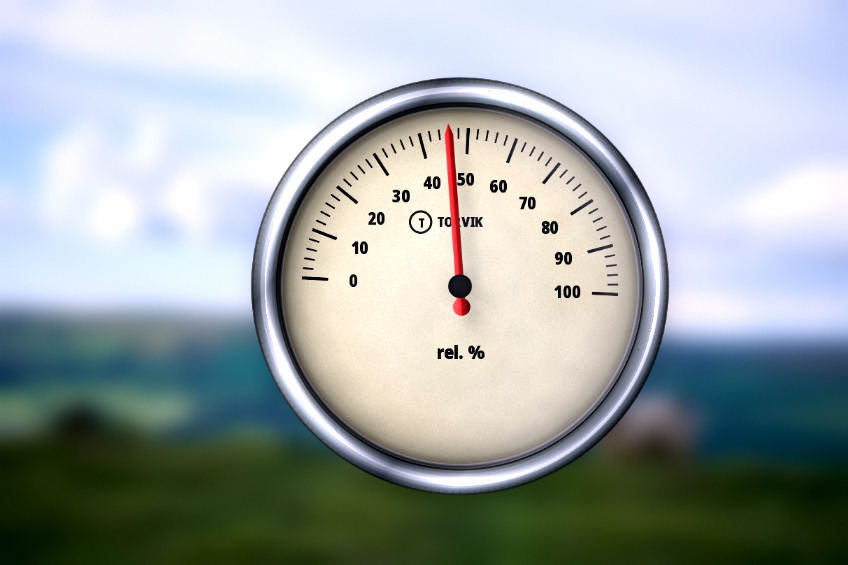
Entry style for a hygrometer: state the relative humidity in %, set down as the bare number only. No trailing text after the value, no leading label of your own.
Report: 46
